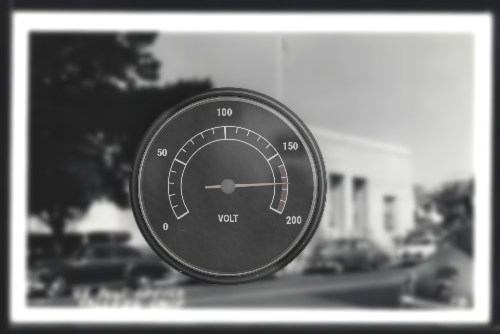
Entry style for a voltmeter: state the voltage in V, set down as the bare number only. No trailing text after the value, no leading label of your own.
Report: 175
